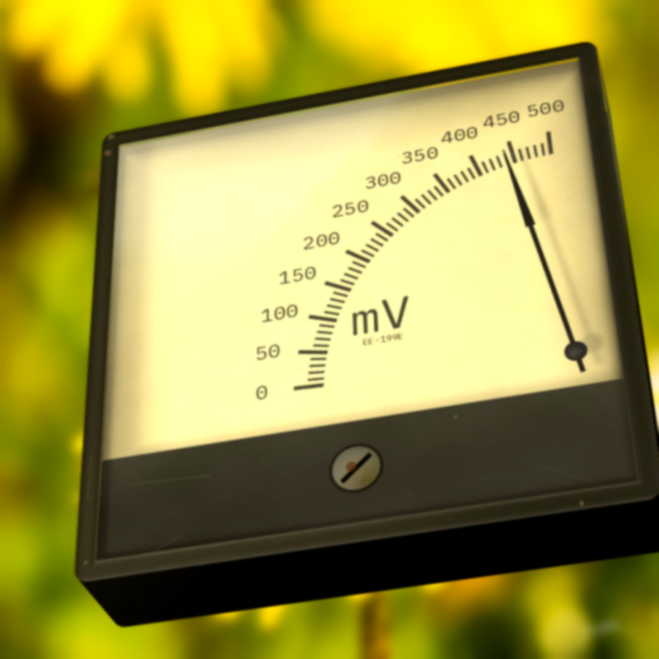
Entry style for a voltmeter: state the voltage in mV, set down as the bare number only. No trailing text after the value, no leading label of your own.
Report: 440
